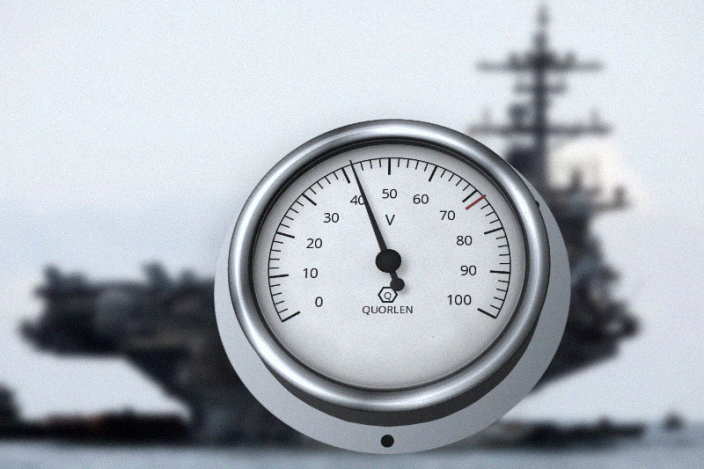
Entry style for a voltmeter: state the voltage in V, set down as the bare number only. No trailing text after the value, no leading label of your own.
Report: 42
